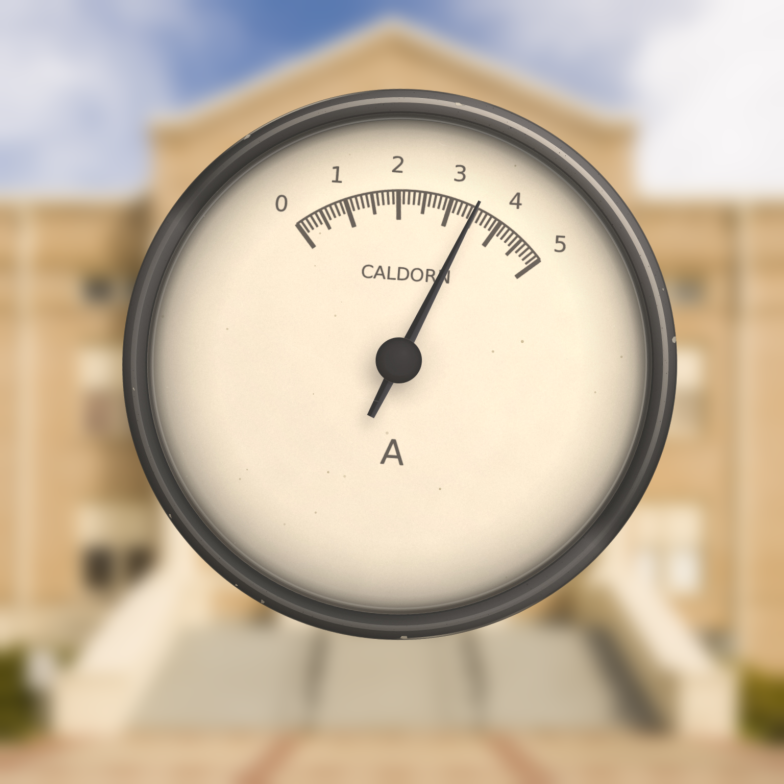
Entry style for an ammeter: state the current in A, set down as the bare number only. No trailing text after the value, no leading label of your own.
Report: 3.5
